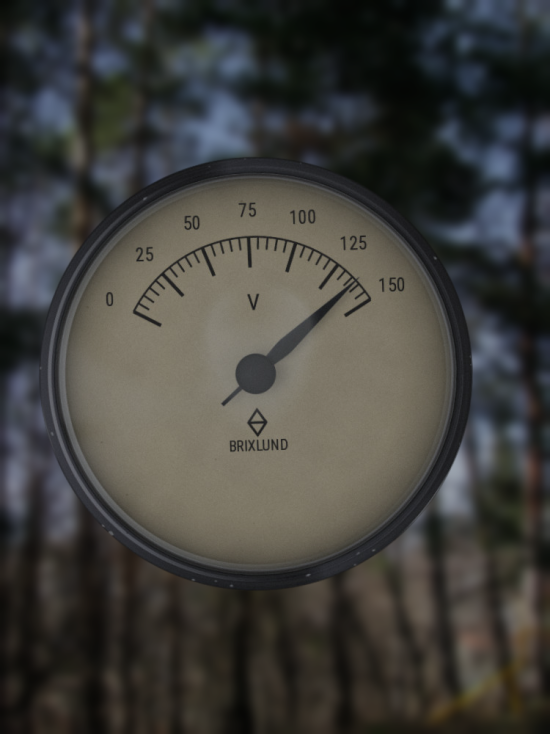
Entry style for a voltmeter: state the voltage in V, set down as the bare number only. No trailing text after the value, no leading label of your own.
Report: 137.5
